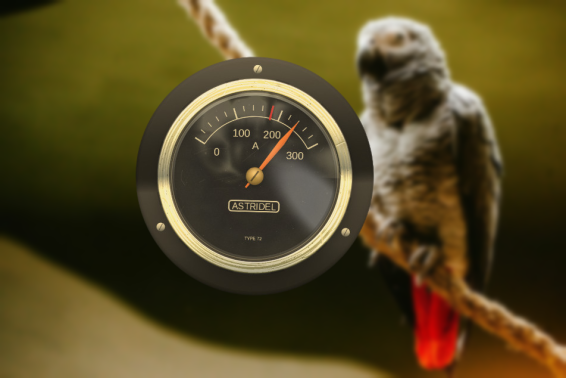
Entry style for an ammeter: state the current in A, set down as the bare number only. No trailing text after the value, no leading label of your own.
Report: 240
